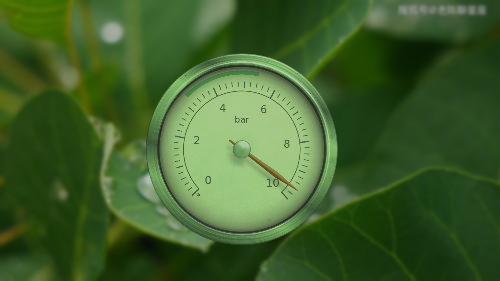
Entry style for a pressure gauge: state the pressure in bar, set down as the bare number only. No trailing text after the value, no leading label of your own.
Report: 9.6
